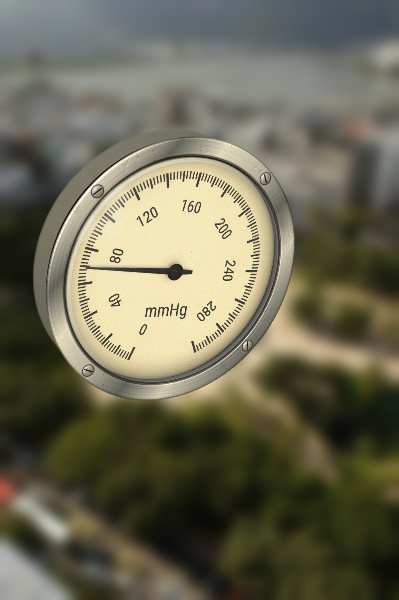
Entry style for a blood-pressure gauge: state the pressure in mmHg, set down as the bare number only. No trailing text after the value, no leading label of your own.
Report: 70
